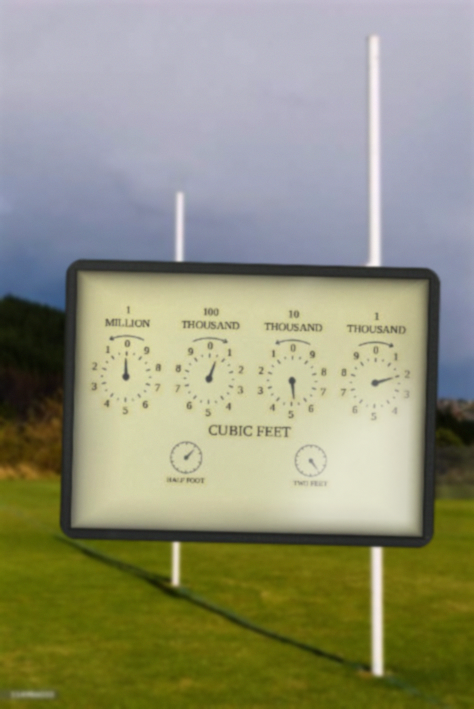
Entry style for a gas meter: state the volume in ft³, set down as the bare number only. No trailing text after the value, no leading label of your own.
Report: 5200
